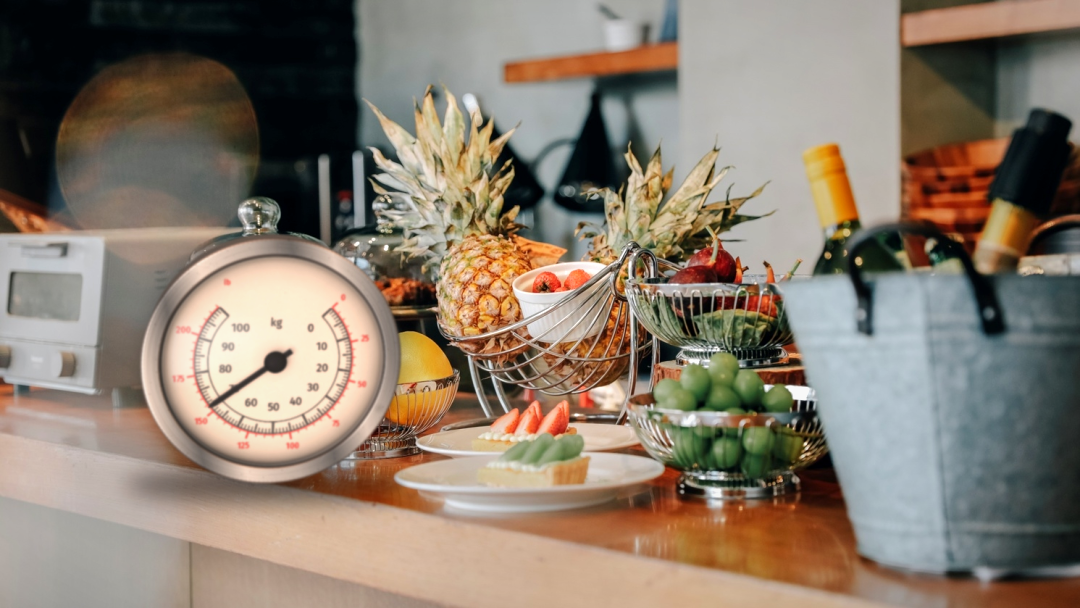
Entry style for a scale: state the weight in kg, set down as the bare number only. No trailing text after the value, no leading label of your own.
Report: 70
